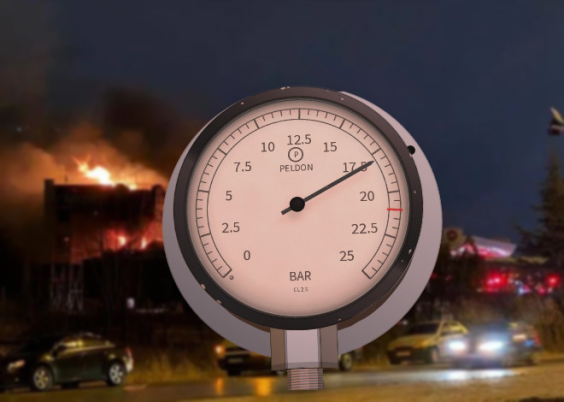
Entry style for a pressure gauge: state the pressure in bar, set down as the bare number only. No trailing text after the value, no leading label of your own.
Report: 18
